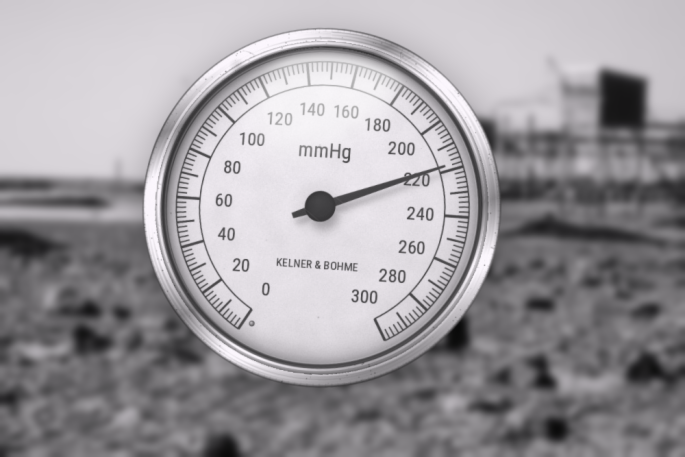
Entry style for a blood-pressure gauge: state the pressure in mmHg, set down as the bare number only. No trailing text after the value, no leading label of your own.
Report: 218
